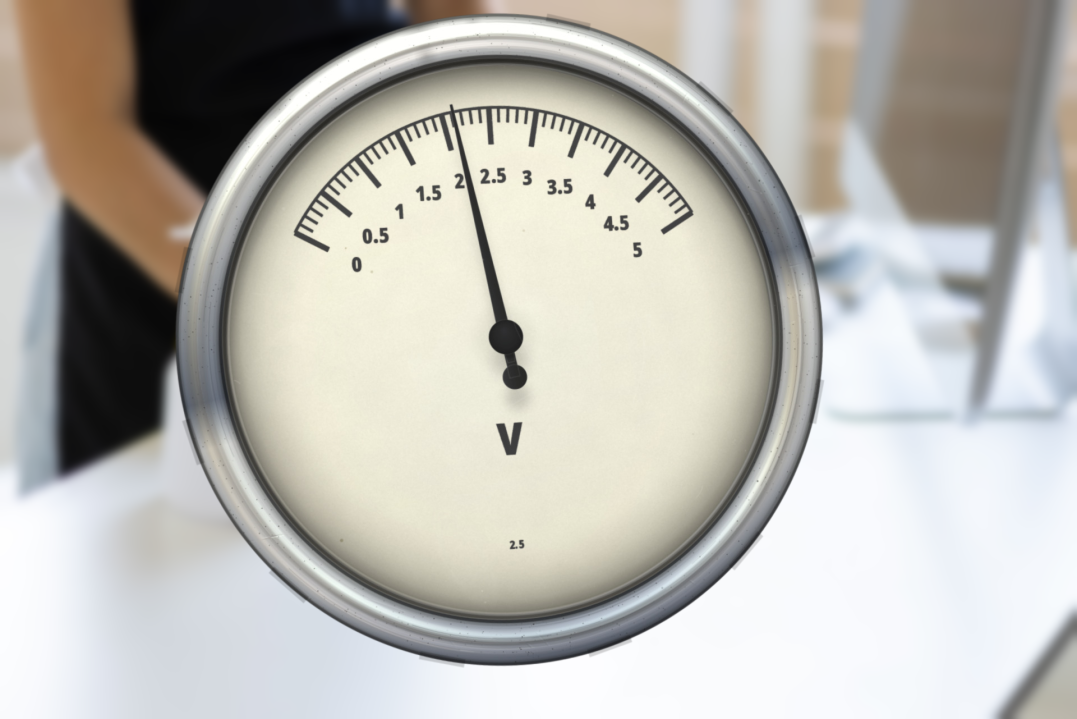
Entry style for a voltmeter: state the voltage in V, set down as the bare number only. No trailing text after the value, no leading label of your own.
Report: 2.1
